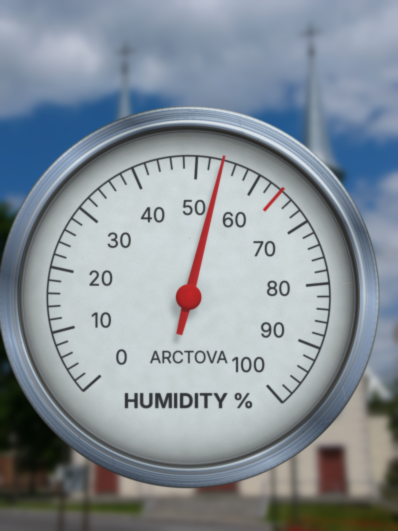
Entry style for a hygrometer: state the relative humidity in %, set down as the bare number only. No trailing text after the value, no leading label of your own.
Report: 54
